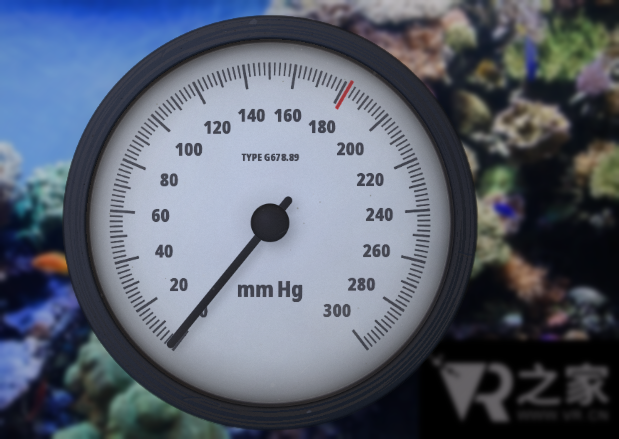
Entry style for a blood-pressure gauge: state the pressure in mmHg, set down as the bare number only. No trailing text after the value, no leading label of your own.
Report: 2
